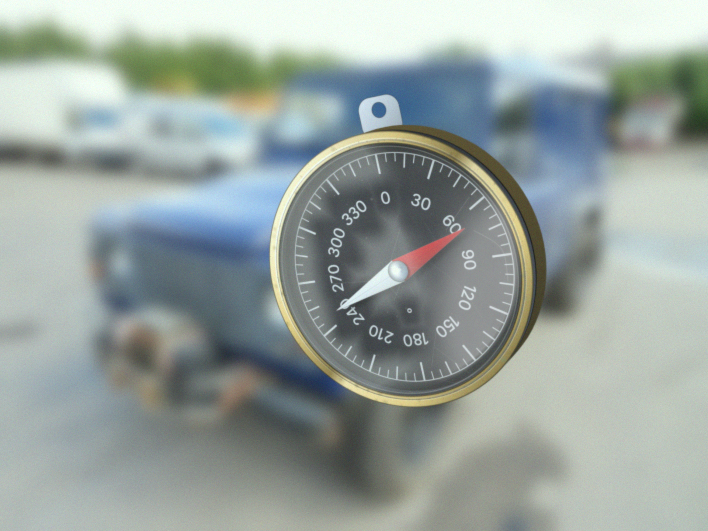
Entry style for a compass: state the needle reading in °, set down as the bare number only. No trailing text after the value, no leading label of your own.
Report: 67.5
